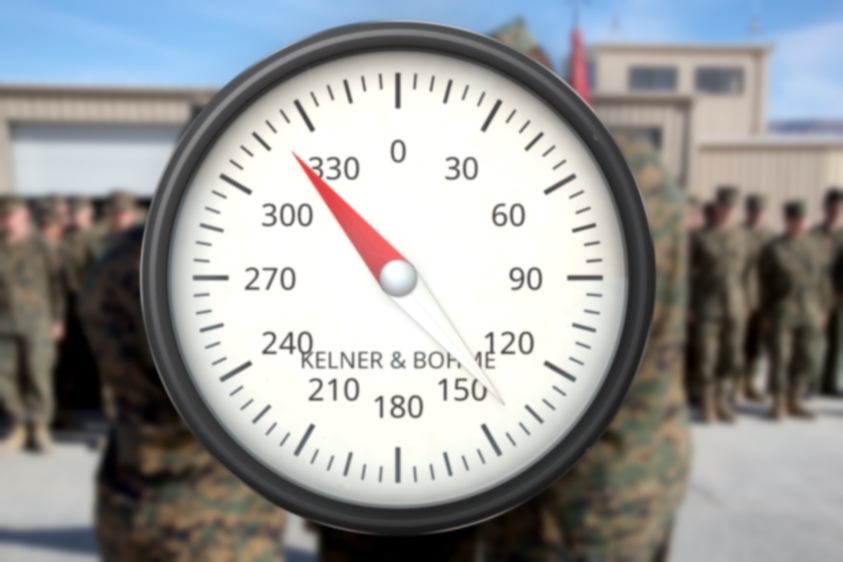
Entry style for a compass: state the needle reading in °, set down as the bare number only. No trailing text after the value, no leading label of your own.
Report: 320
